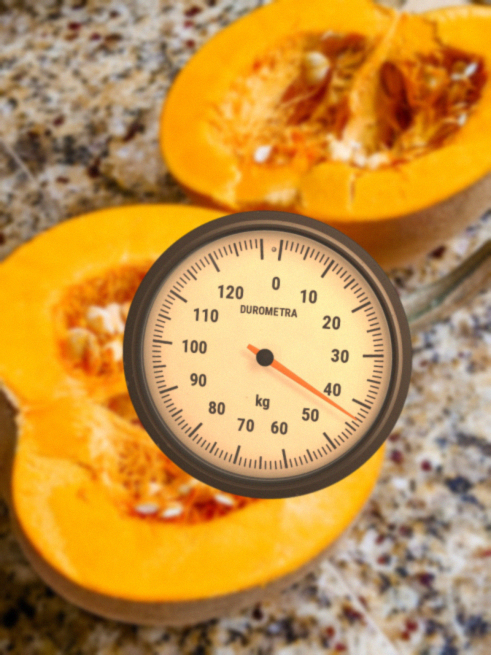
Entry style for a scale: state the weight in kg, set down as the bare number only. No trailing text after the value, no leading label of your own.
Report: 43
